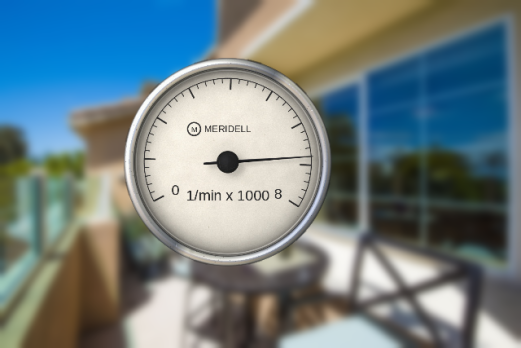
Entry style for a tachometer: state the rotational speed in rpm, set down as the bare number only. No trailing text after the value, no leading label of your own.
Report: 6800
